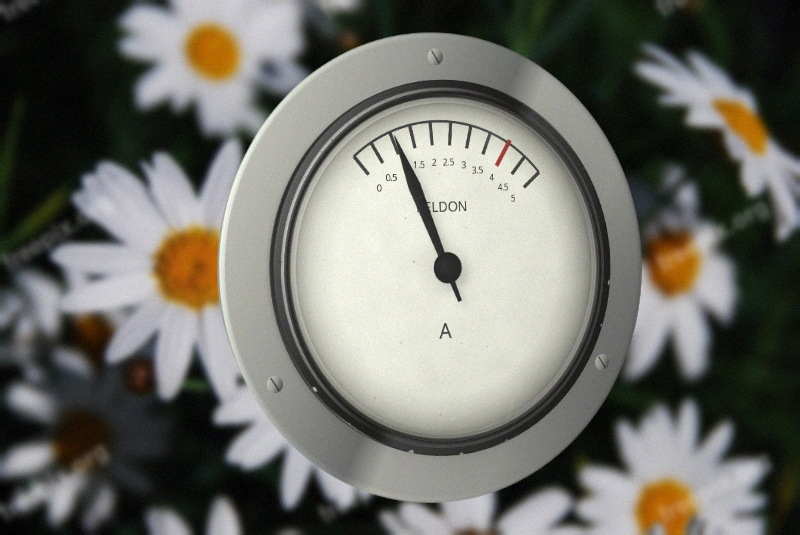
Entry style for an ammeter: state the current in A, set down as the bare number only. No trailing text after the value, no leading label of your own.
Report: 1
